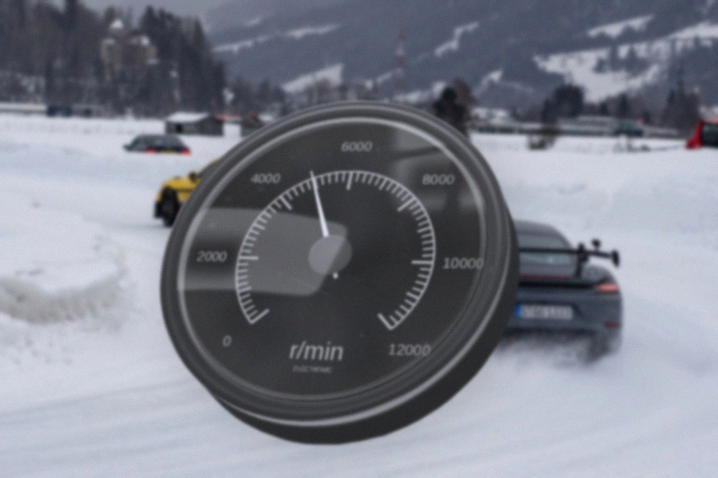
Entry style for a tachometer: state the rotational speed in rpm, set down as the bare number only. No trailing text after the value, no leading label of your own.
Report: 5000
